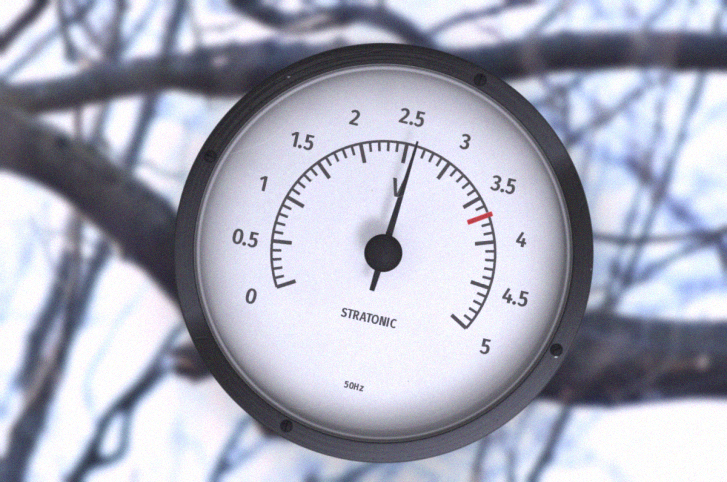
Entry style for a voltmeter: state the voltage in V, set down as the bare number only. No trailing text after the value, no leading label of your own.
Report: 2.6
